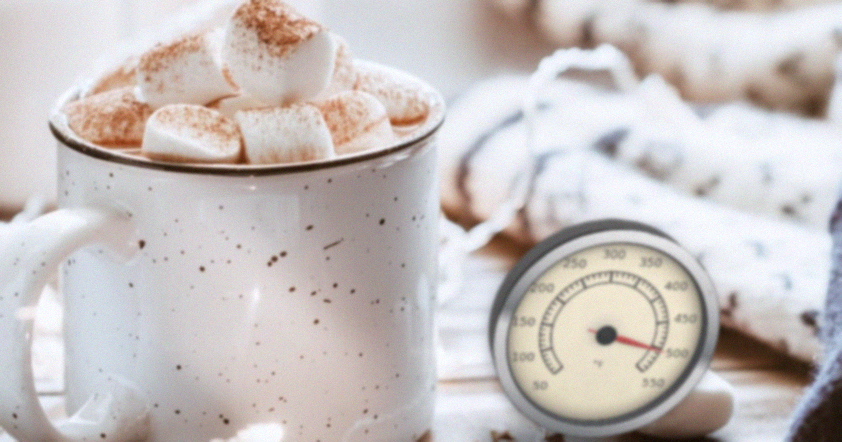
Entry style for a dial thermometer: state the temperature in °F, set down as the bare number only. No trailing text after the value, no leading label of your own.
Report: 500
